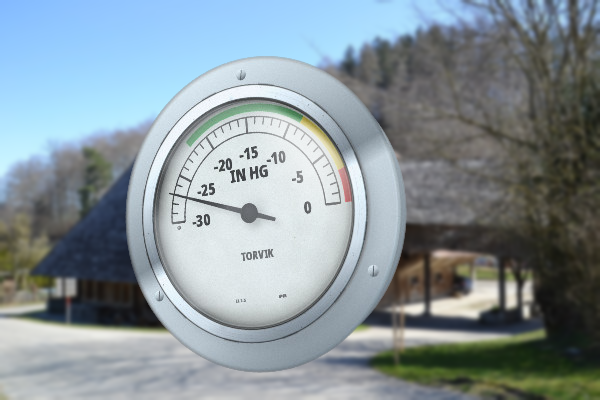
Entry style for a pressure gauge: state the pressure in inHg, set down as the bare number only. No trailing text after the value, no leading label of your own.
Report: -27
